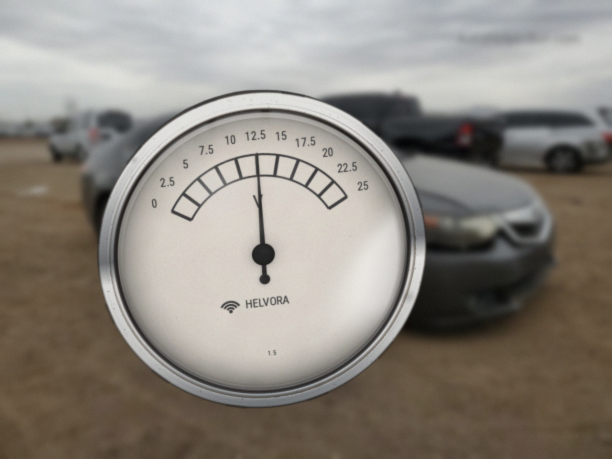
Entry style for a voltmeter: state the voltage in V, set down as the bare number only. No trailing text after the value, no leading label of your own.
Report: 12.5
